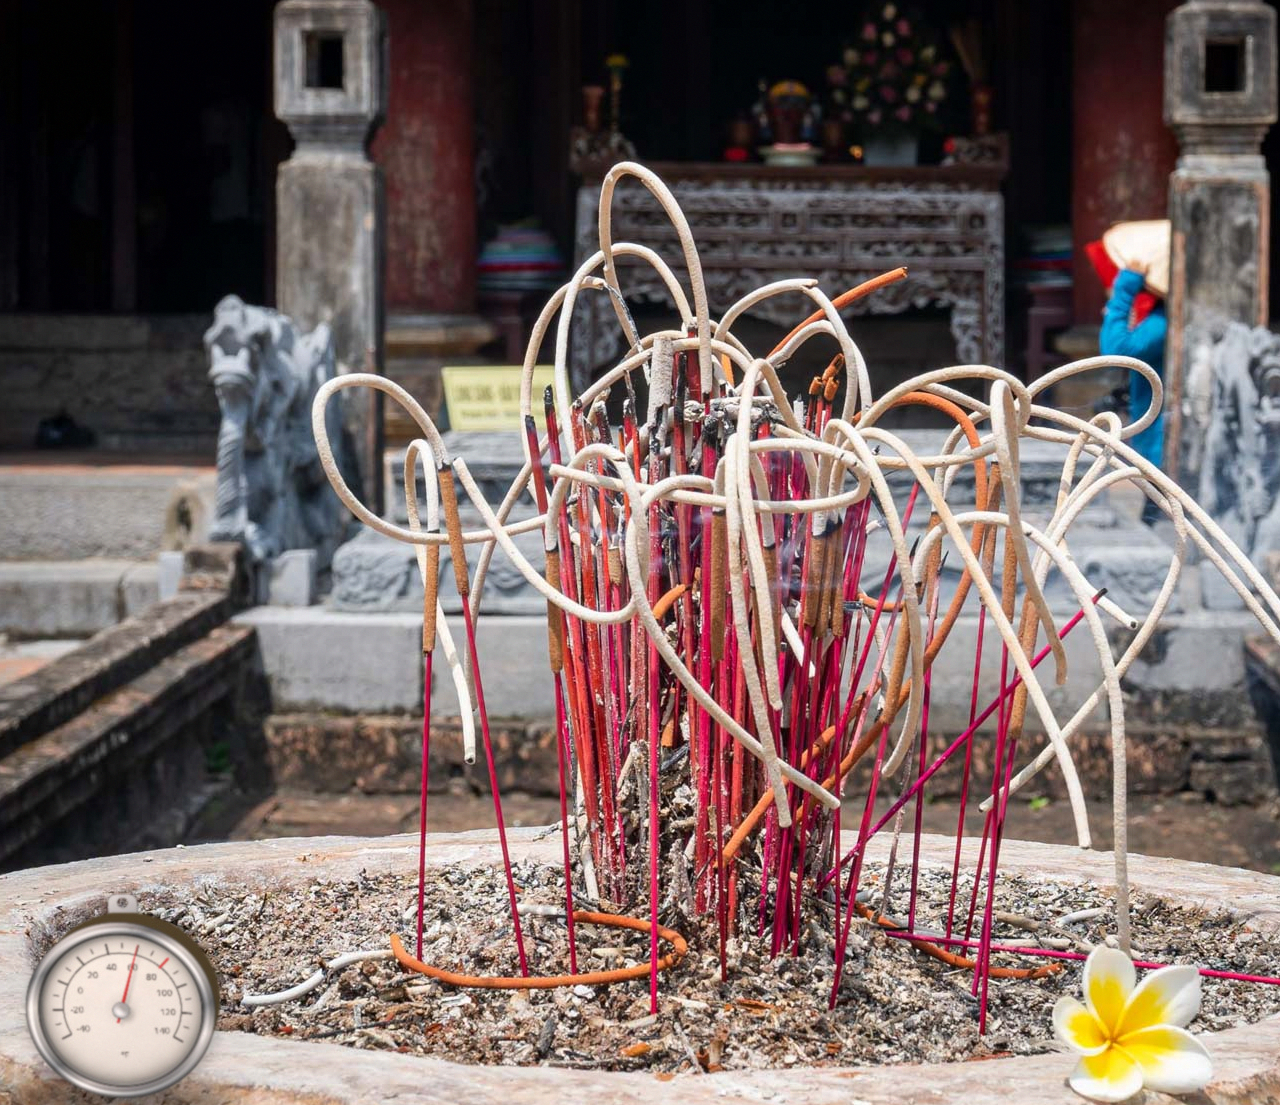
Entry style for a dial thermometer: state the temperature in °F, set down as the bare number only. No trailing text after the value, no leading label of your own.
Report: 60
